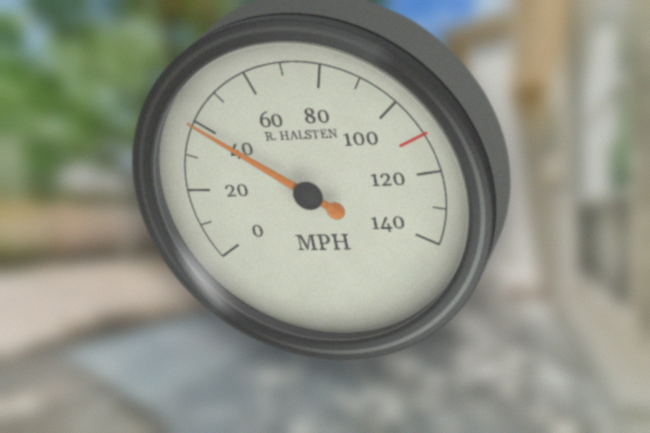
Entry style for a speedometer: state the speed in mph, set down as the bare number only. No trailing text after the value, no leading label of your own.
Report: 40
